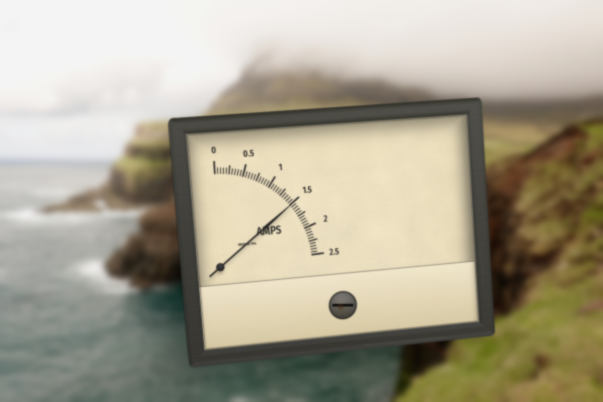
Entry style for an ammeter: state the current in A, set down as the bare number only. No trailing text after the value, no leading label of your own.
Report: 1.5
